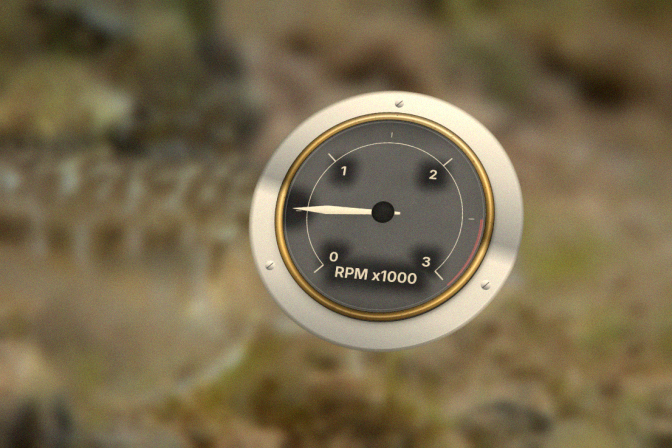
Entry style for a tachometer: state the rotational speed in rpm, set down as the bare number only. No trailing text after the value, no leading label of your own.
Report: 500
